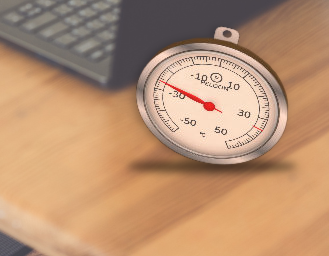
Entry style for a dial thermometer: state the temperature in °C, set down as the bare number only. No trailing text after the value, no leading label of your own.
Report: -25
